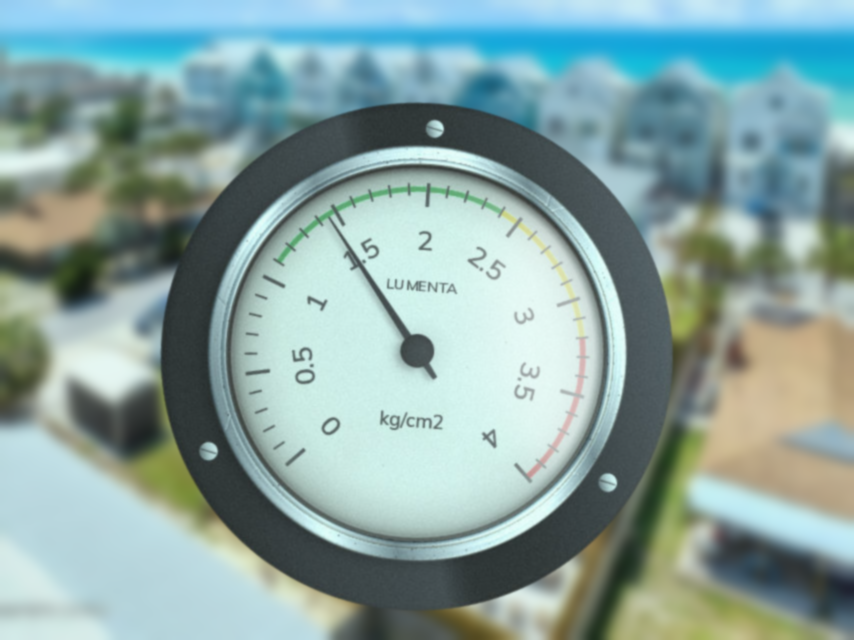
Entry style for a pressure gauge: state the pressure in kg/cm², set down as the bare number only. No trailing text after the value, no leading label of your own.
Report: 1.45
